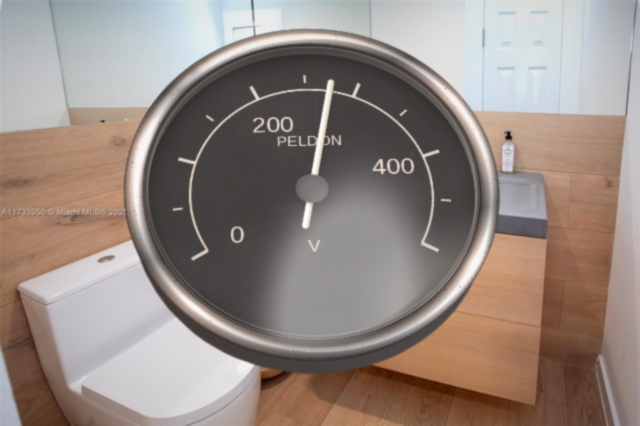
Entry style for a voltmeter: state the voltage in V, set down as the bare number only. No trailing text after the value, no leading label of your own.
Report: 275
